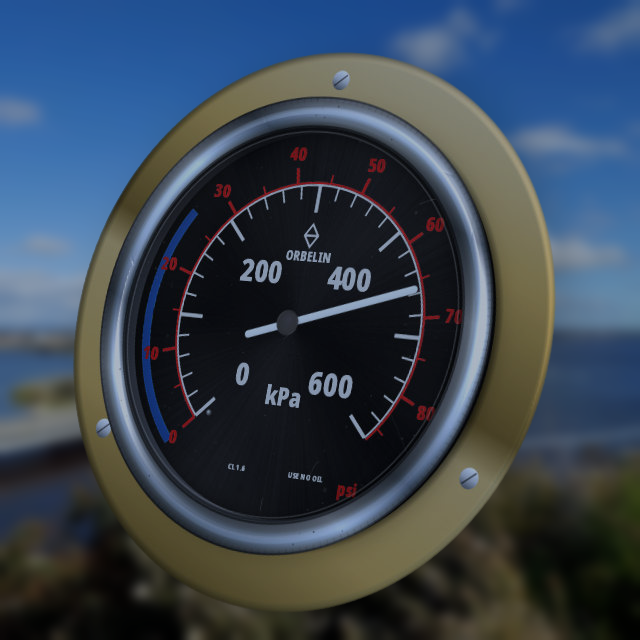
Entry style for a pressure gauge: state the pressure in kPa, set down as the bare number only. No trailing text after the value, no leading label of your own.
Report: 460
